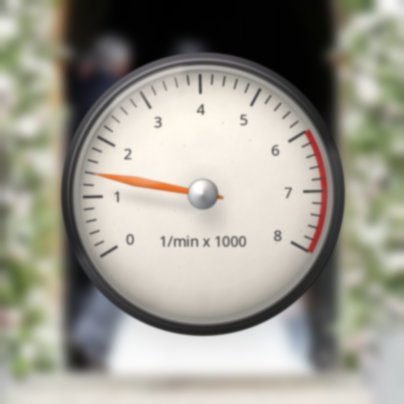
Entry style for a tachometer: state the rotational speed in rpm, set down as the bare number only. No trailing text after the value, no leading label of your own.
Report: 1400
